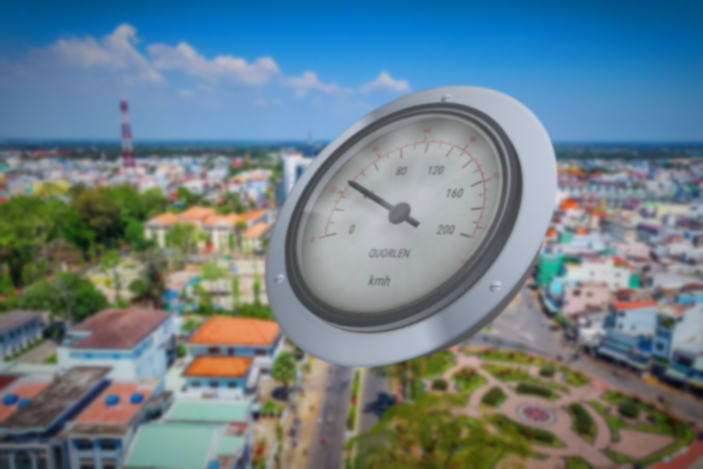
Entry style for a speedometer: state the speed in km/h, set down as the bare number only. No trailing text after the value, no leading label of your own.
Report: 40
